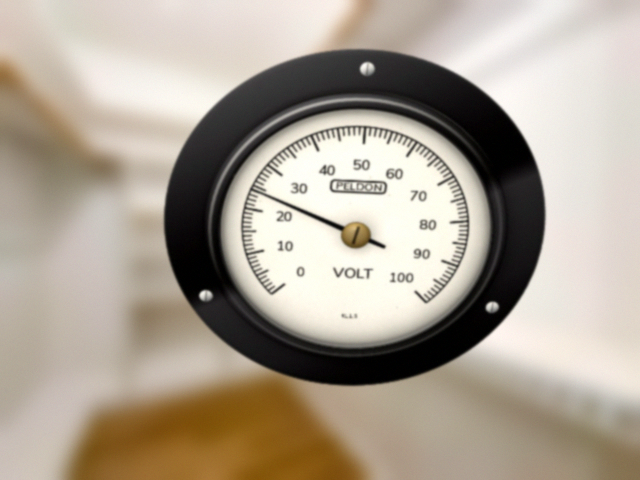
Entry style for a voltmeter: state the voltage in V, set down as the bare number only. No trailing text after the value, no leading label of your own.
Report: 25
